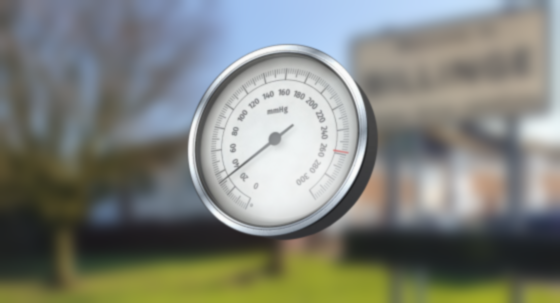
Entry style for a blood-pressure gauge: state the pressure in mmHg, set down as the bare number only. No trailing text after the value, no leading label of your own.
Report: 30
